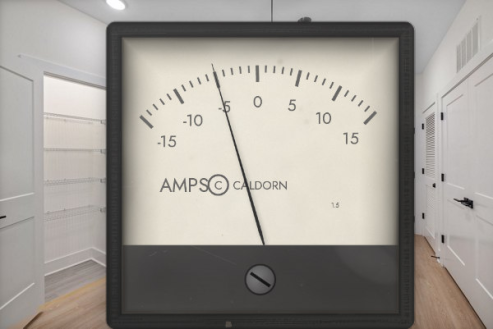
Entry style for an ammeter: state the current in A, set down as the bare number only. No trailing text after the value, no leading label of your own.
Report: -5
